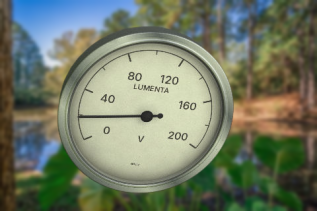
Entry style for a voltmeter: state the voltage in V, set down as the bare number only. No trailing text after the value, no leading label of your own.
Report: 20
